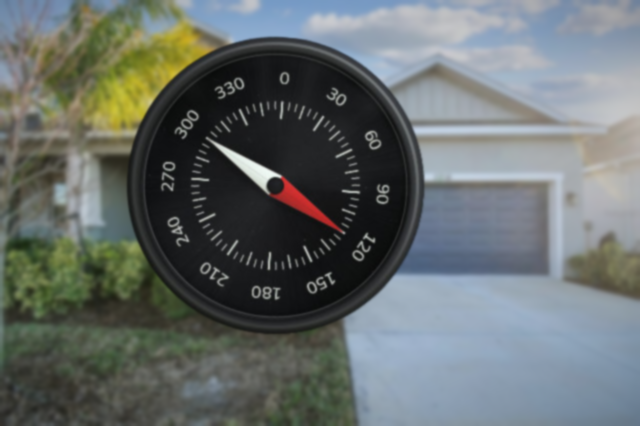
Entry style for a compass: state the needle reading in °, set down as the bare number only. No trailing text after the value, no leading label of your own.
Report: 120
